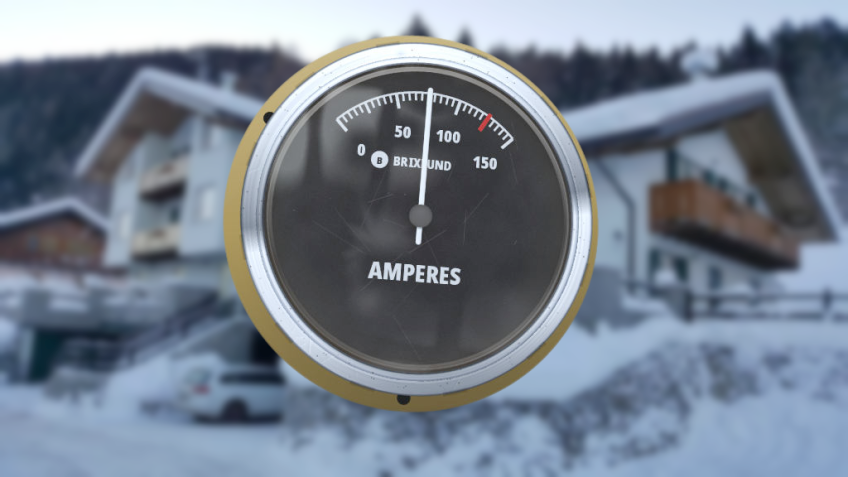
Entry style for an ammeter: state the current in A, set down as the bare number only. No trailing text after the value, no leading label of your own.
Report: 75
